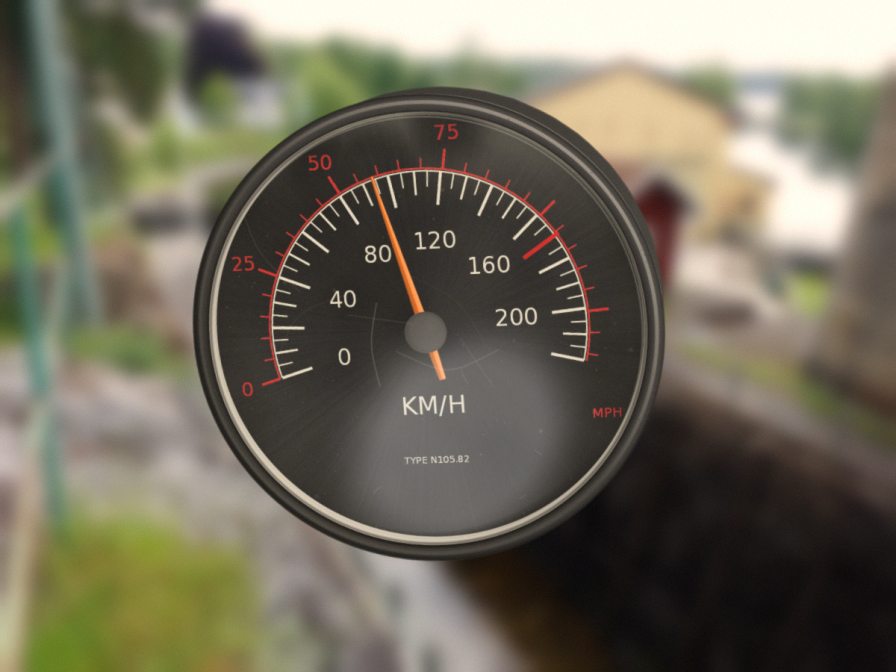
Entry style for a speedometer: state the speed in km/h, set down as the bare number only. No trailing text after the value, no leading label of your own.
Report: 95
